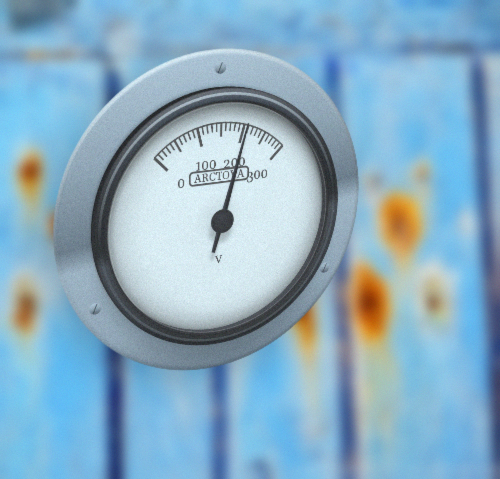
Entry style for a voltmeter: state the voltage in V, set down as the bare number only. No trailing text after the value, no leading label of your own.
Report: 200
